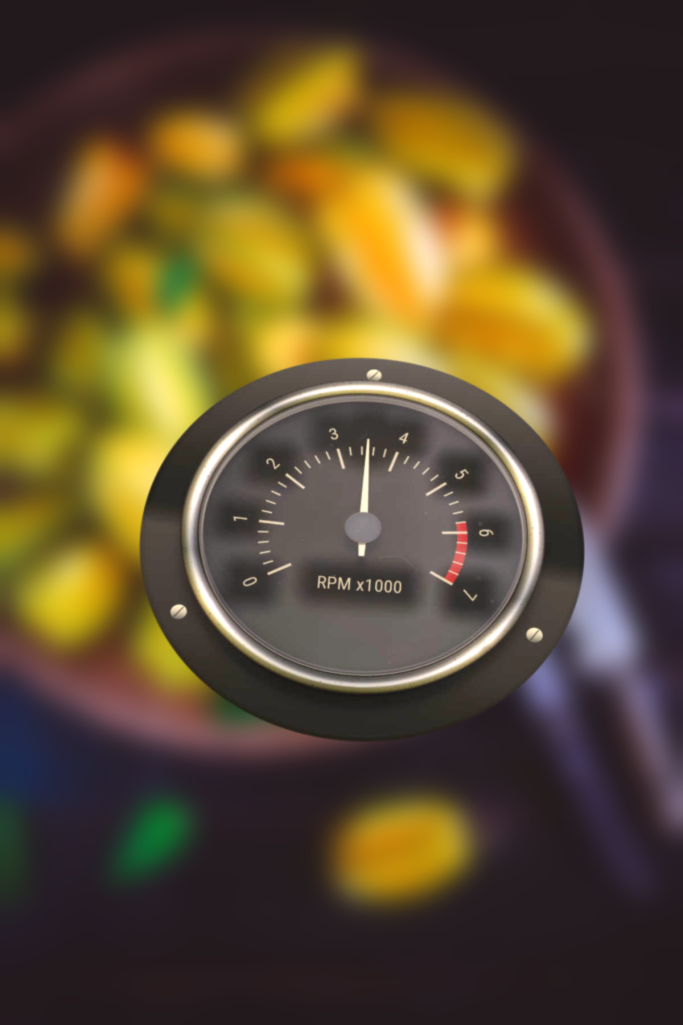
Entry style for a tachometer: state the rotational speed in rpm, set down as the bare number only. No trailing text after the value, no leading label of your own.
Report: 3500
